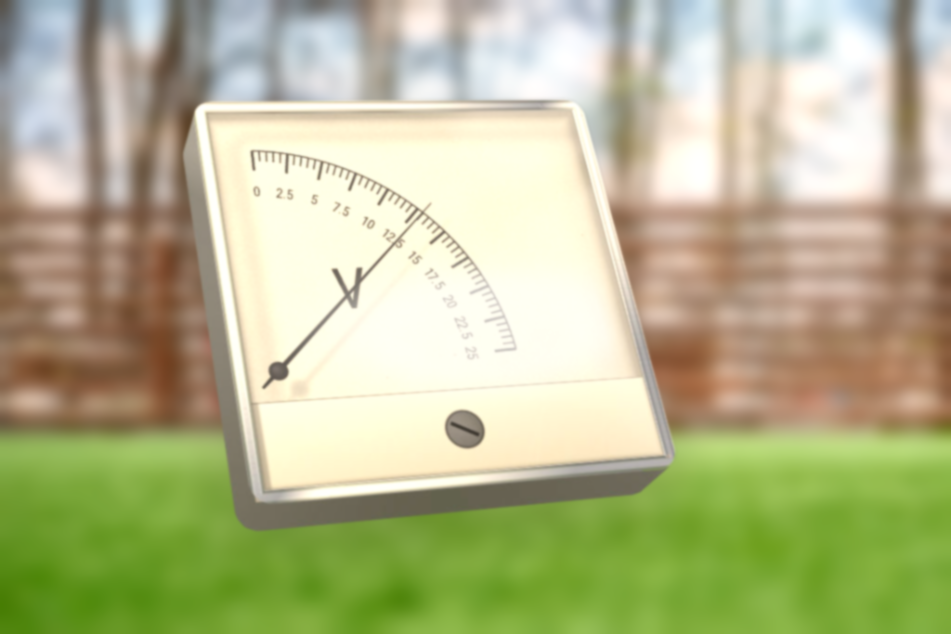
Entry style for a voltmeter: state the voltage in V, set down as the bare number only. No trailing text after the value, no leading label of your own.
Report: 13
